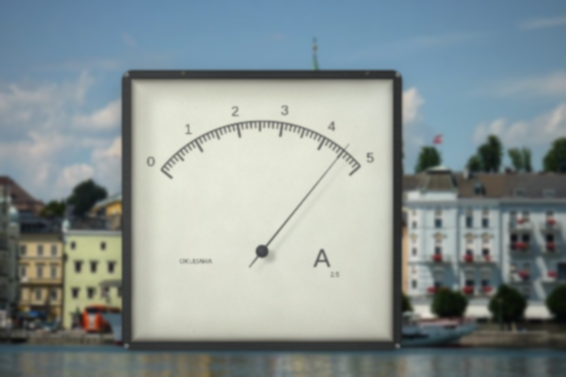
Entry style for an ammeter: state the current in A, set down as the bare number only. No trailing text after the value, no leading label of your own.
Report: 4.5
